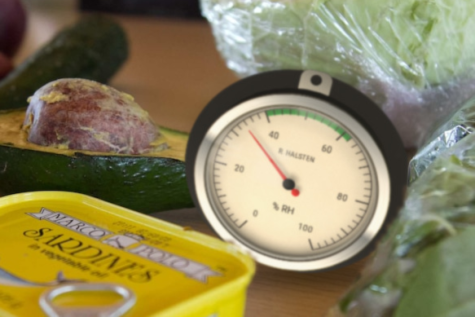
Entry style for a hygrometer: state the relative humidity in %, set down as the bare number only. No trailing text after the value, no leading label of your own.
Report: 34
